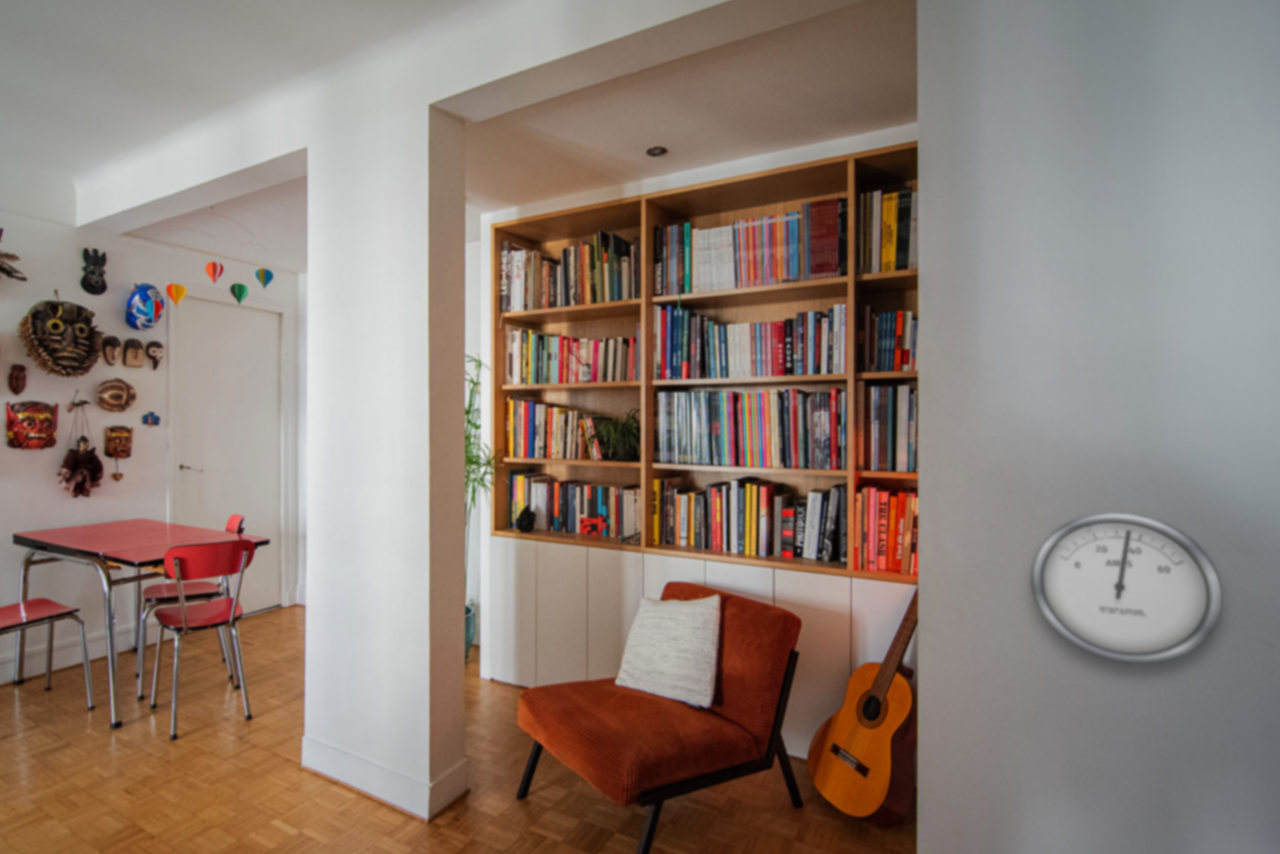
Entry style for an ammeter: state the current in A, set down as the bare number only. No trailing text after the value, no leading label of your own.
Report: 35
